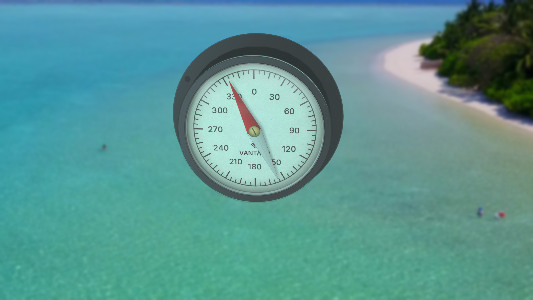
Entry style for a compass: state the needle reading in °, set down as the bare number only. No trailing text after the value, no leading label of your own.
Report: 335
